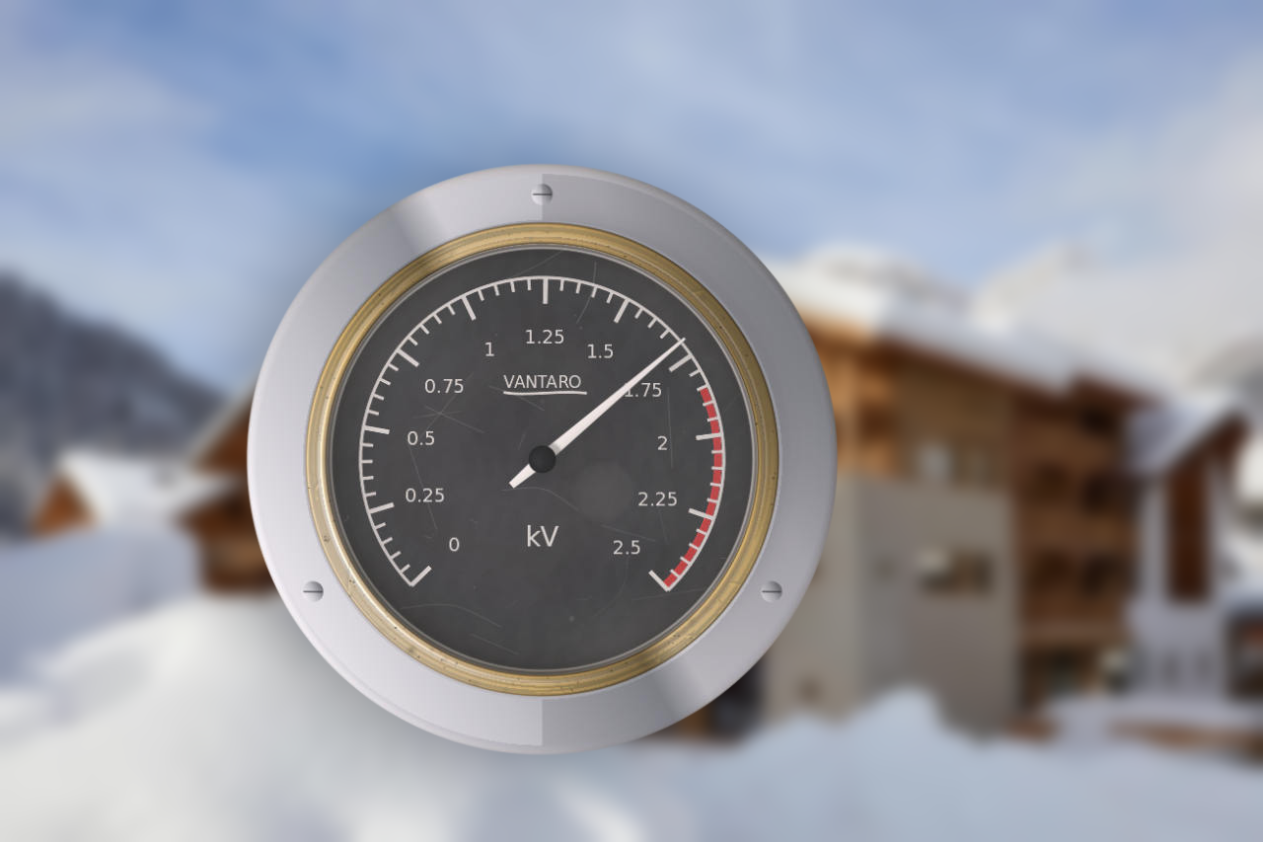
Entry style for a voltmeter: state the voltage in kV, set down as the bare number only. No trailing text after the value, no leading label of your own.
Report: 1.7
